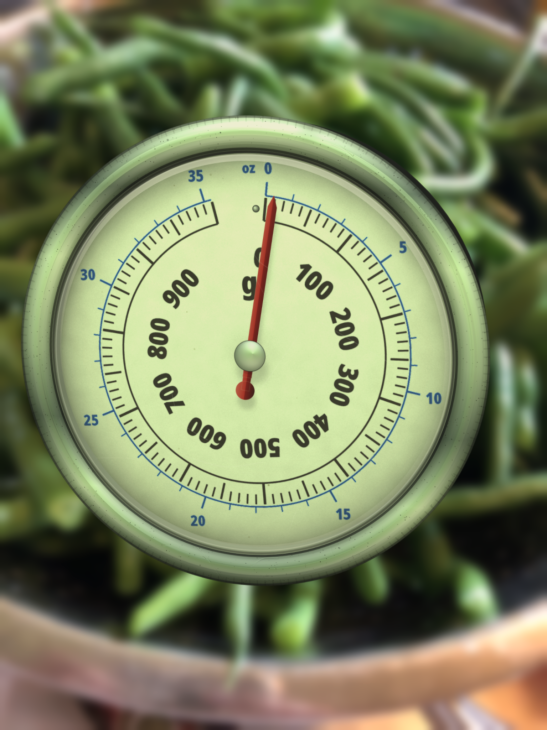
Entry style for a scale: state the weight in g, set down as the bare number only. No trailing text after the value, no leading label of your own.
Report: 10
